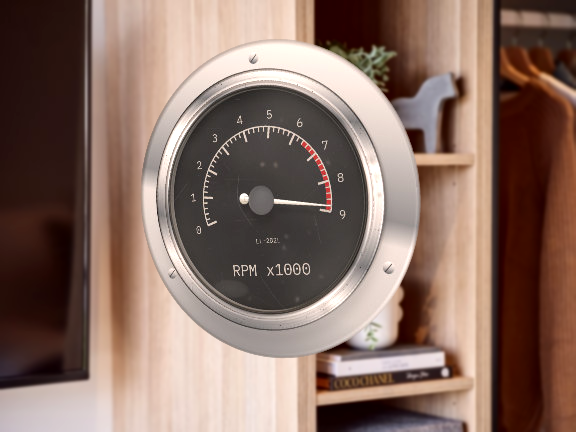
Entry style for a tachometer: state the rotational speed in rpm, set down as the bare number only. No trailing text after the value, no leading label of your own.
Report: 8800
